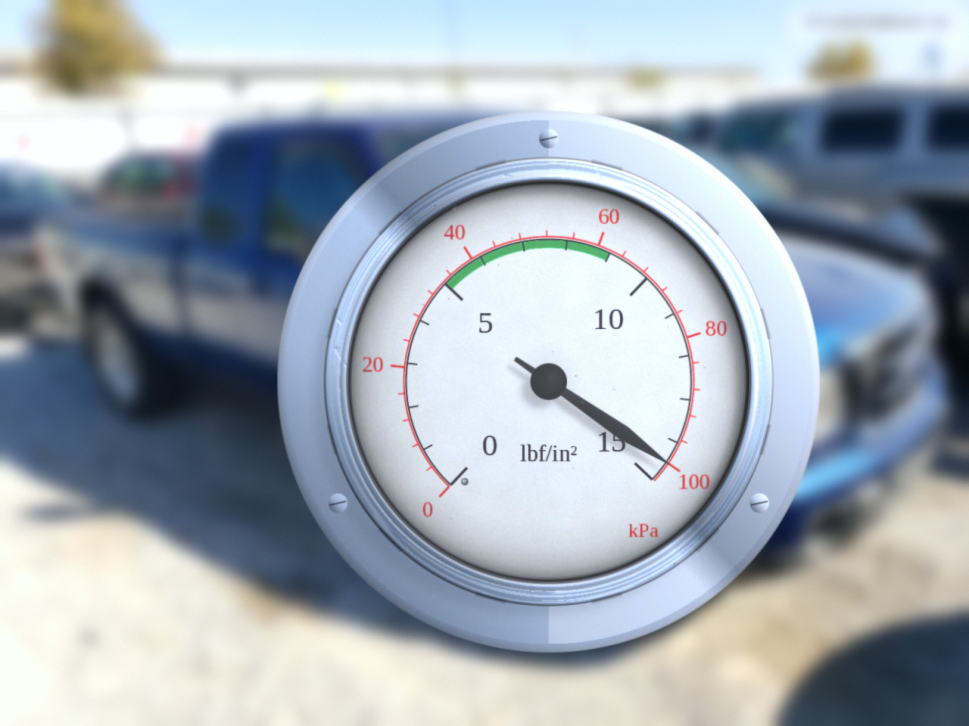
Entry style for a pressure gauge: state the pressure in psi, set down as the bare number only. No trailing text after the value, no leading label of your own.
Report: 14.5
